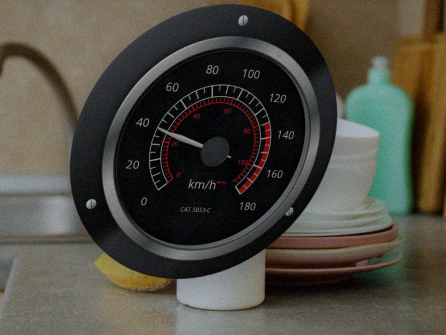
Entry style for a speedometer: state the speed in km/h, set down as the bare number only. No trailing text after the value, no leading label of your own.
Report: 40
